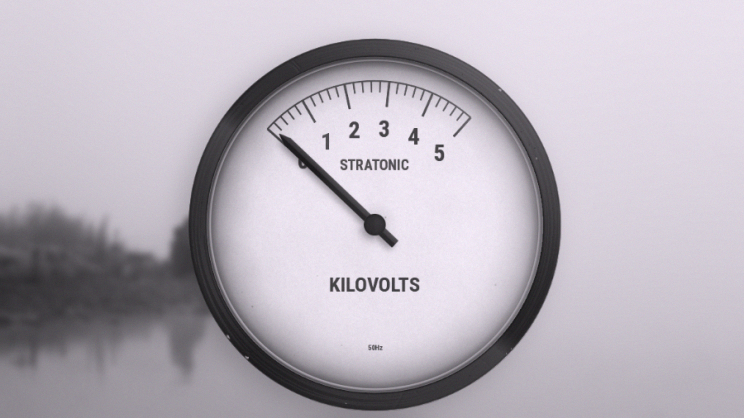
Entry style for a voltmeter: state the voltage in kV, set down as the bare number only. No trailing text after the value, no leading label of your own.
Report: 0.1
